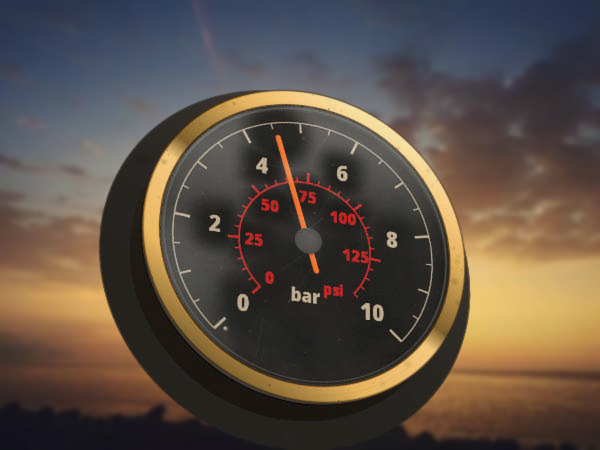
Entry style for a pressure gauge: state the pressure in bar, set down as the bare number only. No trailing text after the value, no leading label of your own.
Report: 4.5
